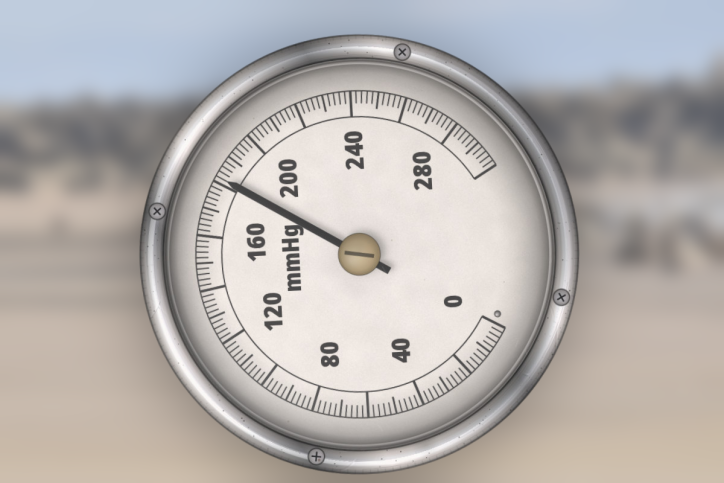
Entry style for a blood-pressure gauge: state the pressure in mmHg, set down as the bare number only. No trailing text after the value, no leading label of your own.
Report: 182
